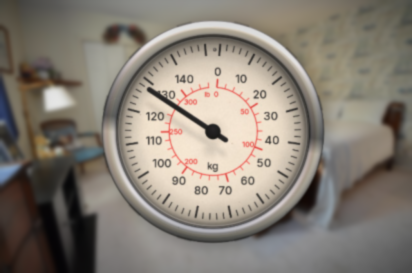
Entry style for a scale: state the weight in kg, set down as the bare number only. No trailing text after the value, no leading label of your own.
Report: 128
